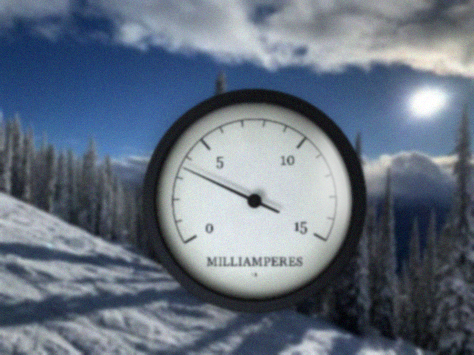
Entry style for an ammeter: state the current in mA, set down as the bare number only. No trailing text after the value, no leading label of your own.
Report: 3.5
